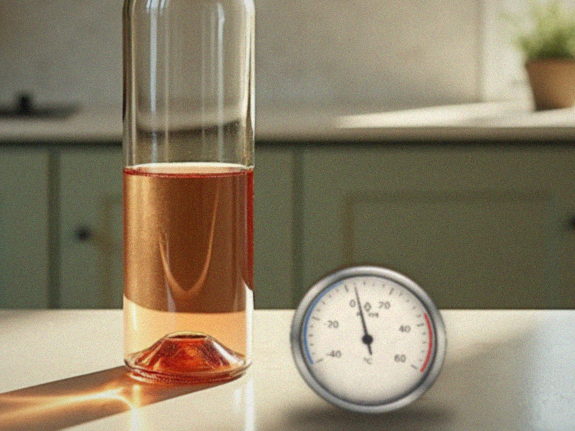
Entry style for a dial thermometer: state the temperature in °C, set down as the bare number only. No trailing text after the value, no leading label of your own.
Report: 4
